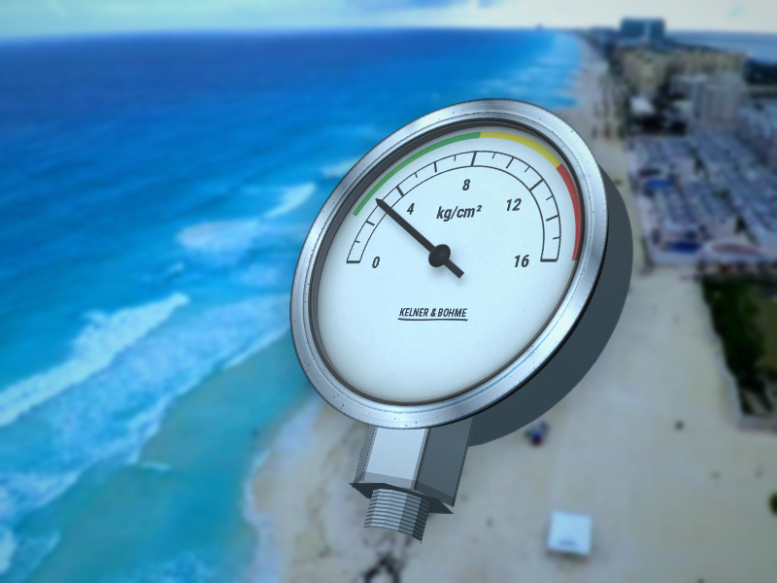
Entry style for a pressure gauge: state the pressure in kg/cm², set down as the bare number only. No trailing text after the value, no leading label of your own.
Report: 3
